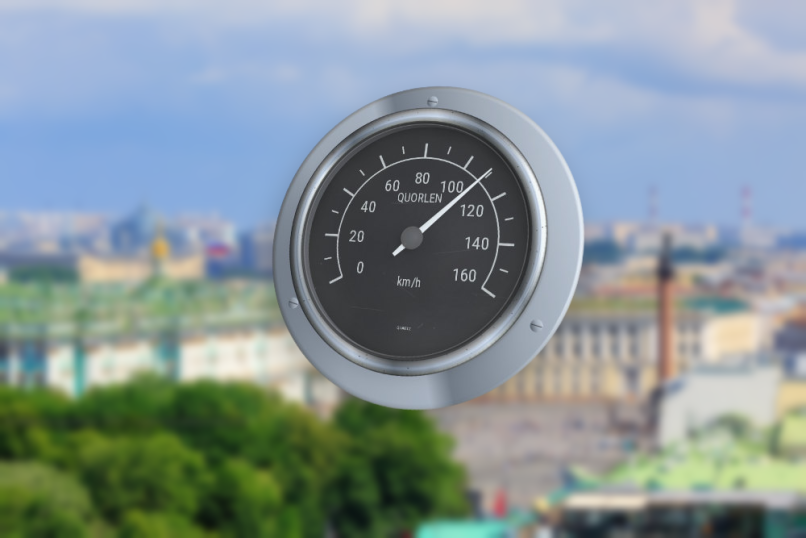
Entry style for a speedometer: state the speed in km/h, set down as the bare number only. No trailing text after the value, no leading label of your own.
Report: 110
